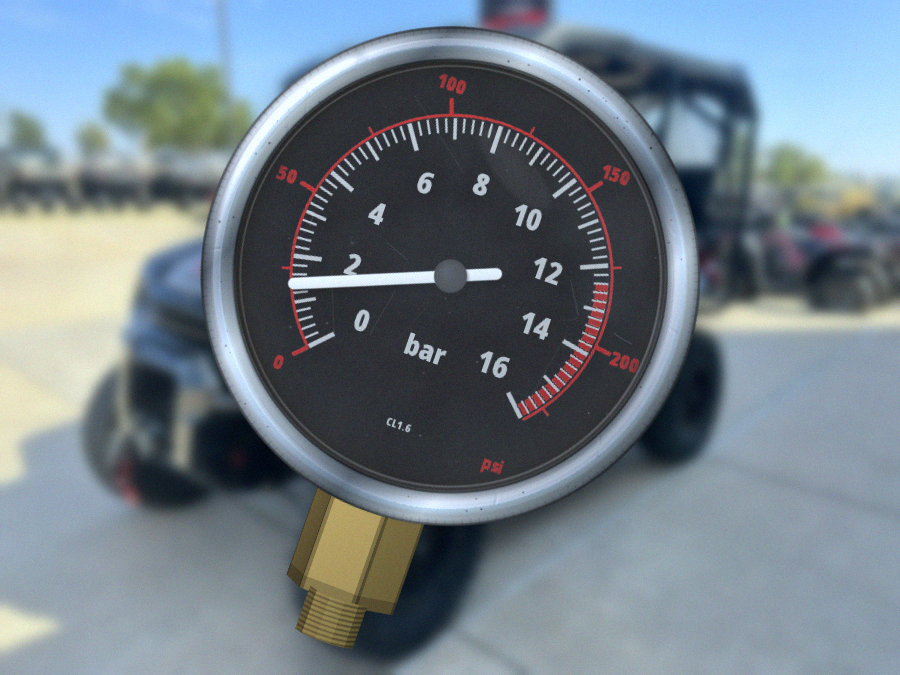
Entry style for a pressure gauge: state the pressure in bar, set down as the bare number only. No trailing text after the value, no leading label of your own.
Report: 1.4
